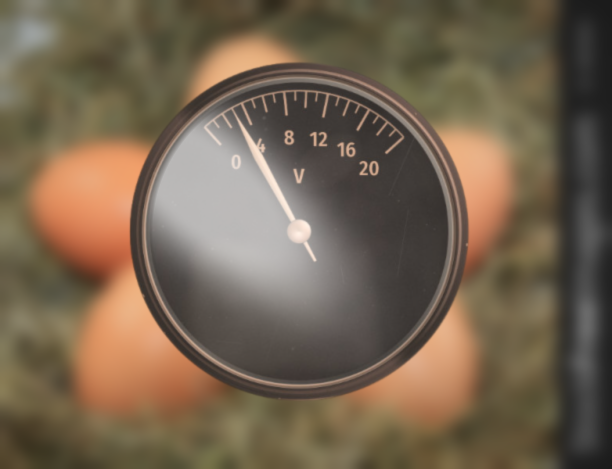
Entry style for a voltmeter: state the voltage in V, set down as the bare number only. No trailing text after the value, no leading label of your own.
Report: 3
